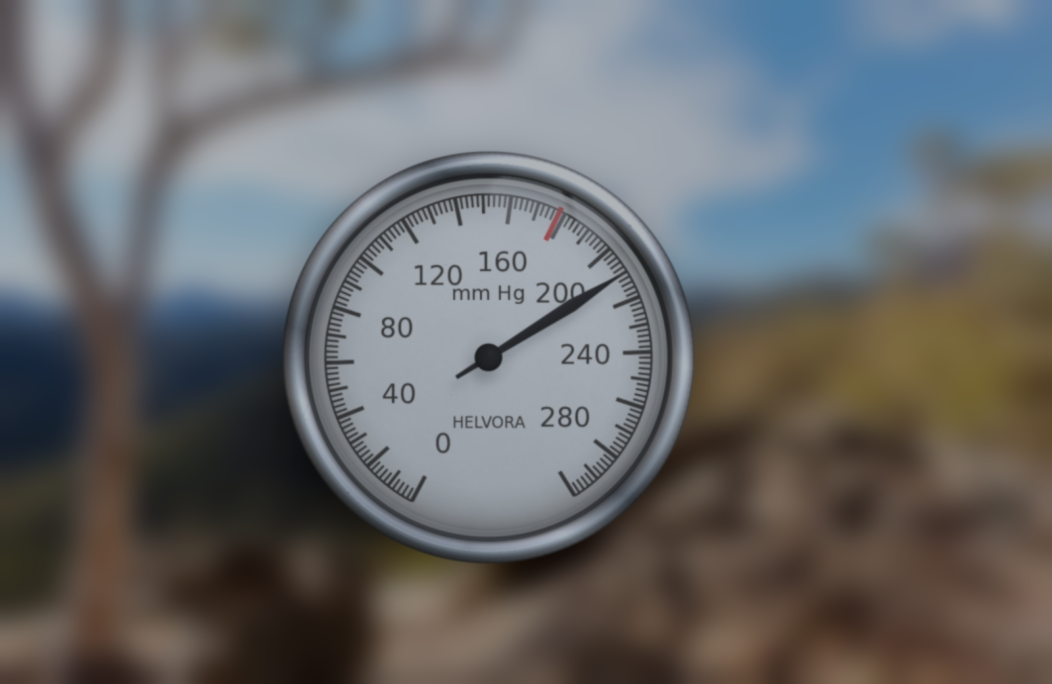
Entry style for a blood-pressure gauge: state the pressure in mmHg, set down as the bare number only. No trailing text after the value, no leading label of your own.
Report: 210
